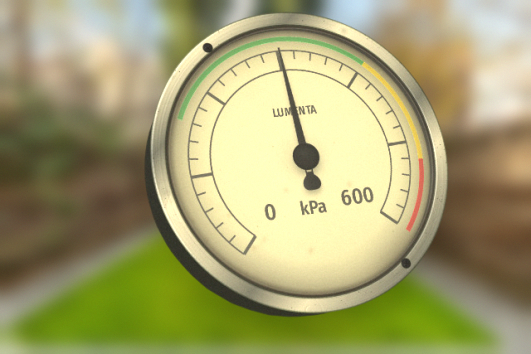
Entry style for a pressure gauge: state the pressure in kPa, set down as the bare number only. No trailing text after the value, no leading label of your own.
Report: 300
